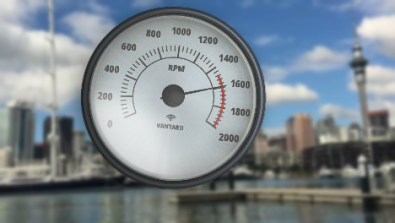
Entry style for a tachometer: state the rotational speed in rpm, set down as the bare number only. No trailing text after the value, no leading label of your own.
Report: 1600
